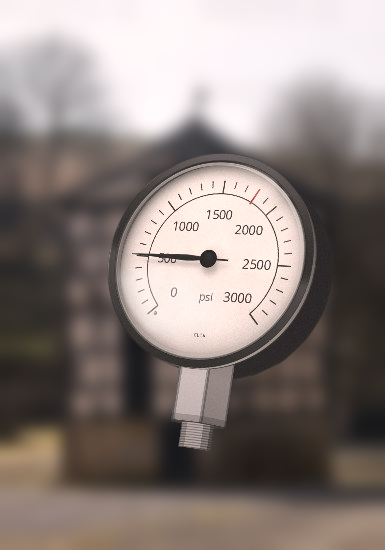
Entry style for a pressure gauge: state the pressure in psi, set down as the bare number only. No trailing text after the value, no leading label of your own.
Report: 500
